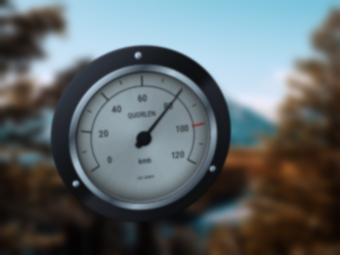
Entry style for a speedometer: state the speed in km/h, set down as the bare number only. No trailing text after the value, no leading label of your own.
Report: 80
